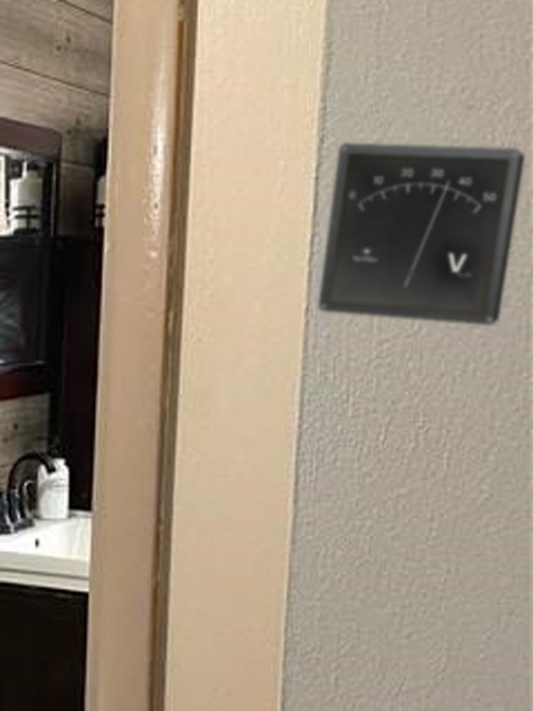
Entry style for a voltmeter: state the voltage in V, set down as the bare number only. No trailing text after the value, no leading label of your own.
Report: 35
